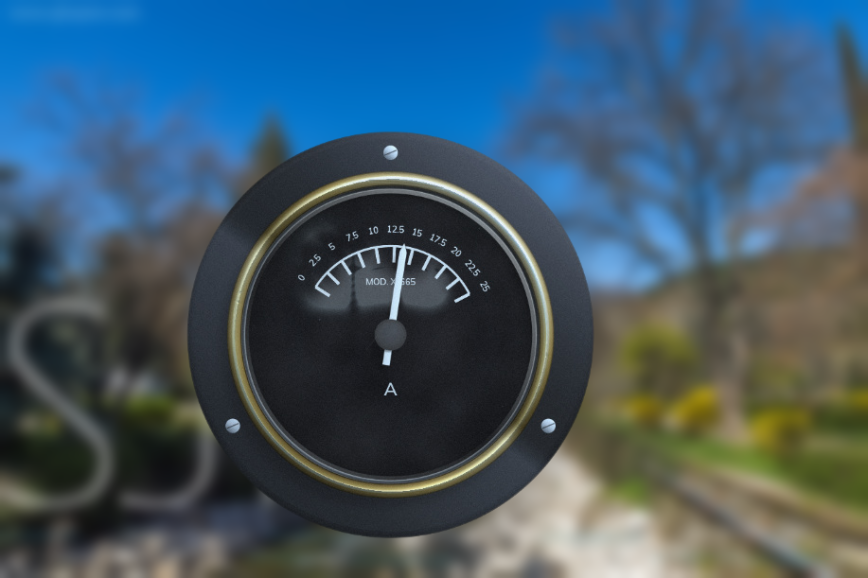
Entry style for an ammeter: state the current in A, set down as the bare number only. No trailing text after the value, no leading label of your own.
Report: 13.75
